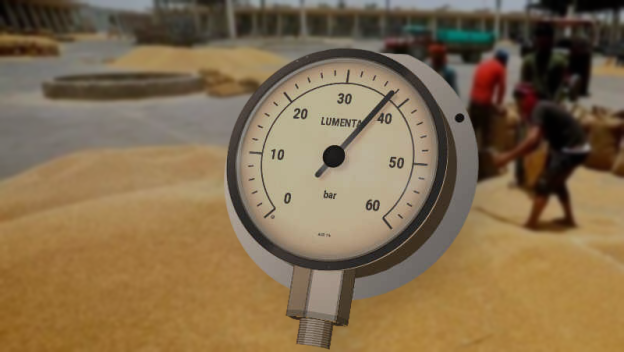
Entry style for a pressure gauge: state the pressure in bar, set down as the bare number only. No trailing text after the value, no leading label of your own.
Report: 38
